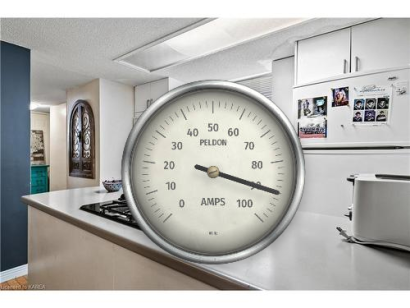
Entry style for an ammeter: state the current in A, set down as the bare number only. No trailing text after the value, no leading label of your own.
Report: 90
